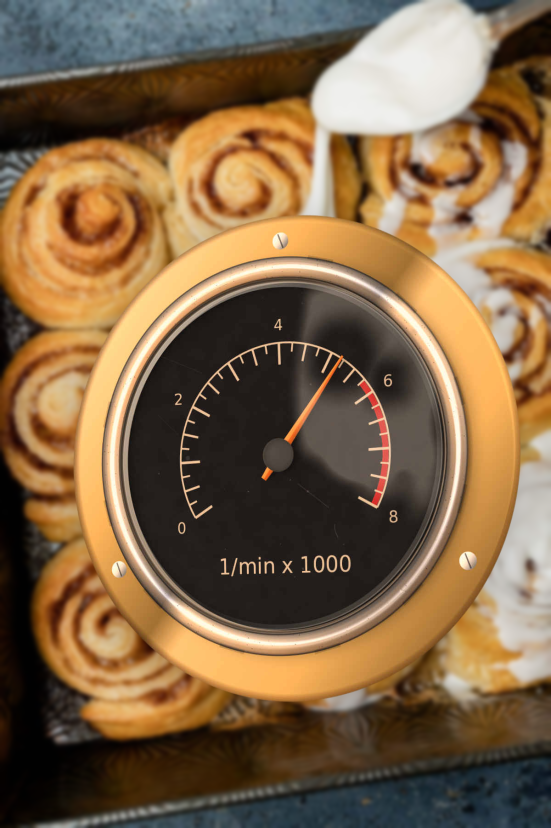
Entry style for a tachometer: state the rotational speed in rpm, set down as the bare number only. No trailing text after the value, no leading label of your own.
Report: 5250
